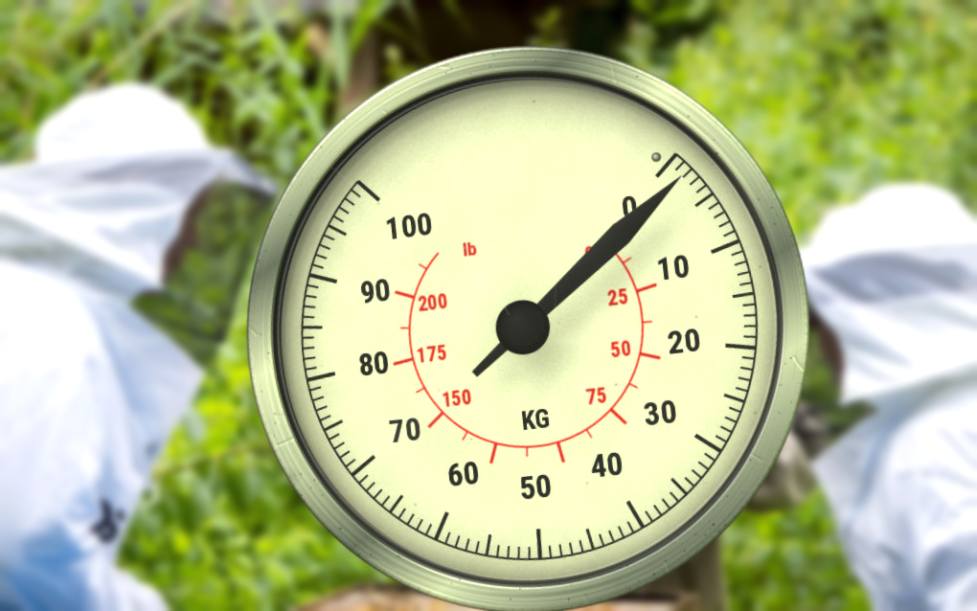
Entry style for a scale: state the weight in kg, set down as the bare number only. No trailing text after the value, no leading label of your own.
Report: 2
